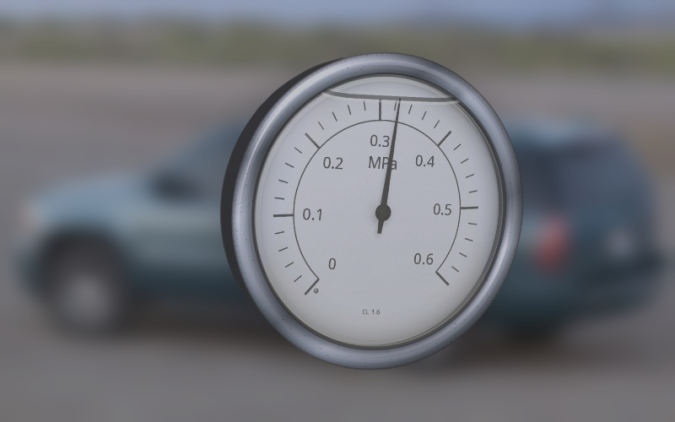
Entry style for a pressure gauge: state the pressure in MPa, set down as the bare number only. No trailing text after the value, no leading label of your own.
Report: 0.32
